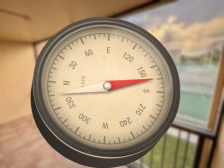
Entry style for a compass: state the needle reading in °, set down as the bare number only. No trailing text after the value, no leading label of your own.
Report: 165
